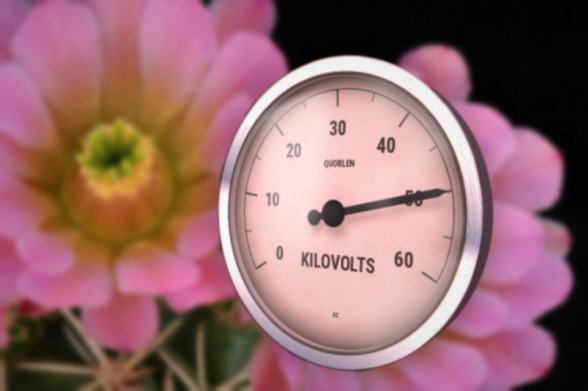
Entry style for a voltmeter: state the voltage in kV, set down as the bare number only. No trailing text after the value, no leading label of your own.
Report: 50
